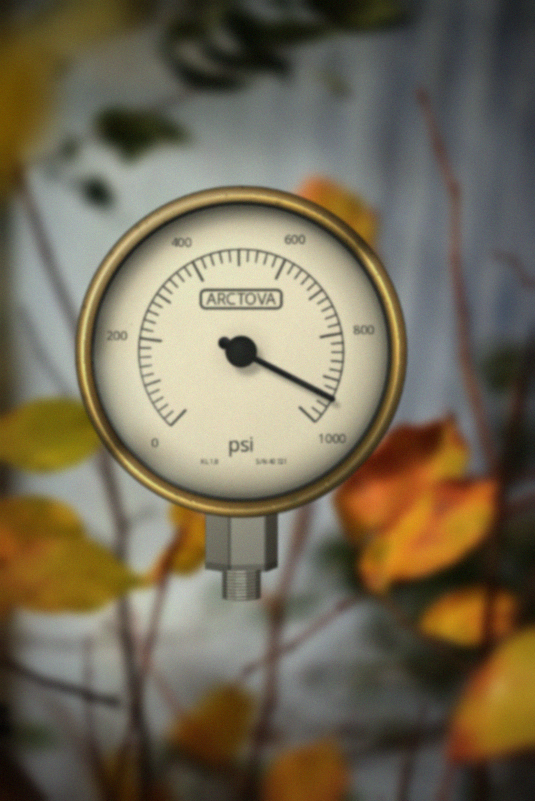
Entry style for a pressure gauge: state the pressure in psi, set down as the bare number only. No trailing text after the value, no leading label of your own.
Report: 940
